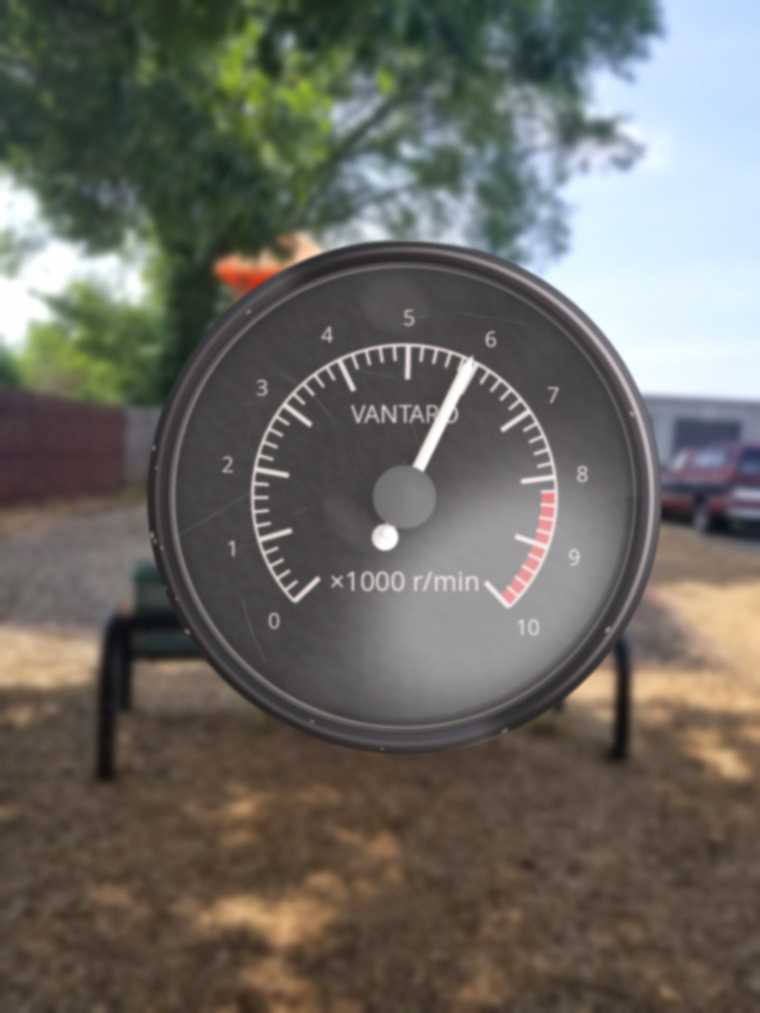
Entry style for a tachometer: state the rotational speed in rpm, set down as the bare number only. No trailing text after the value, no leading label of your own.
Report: 5900
